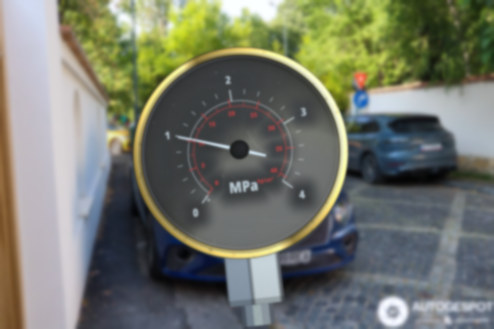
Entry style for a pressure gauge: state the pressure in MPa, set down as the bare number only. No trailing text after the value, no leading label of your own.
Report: 1
